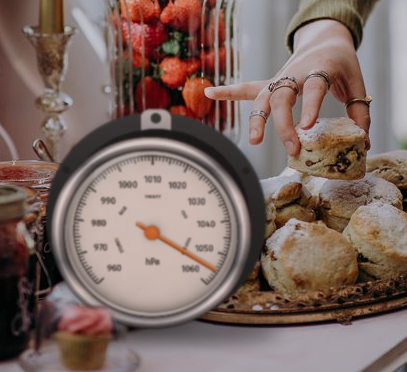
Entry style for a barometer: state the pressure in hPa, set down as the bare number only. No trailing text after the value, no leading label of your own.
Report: 1055
